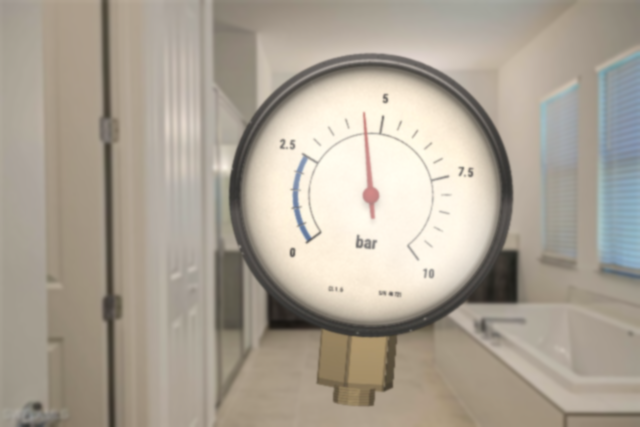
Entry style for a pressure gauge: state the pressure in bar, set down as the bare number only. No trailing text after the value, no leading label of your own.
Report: 4.5
